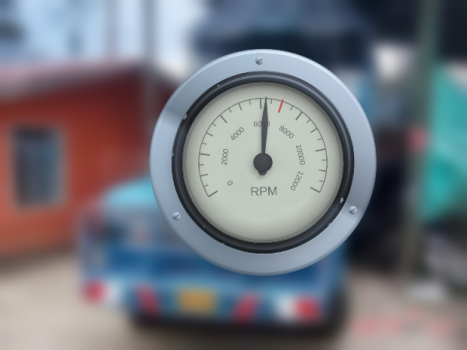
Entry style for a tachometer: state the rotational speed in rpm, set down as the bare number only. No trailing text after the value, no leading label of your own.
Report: 6250
